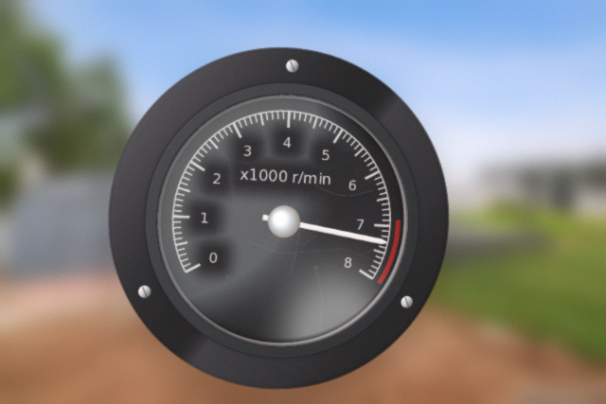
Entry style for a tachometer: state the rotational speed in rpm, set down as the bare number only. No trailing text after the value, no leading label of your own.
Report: 7300
